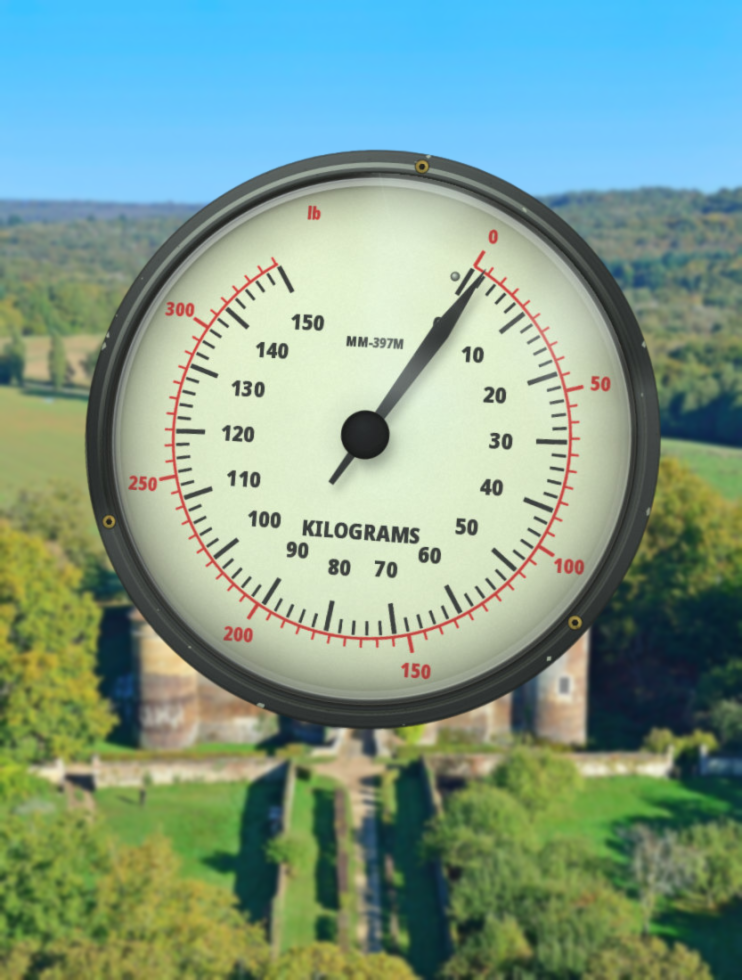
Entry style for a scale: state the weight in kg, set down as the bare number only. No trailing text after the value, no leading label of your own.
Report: 2
